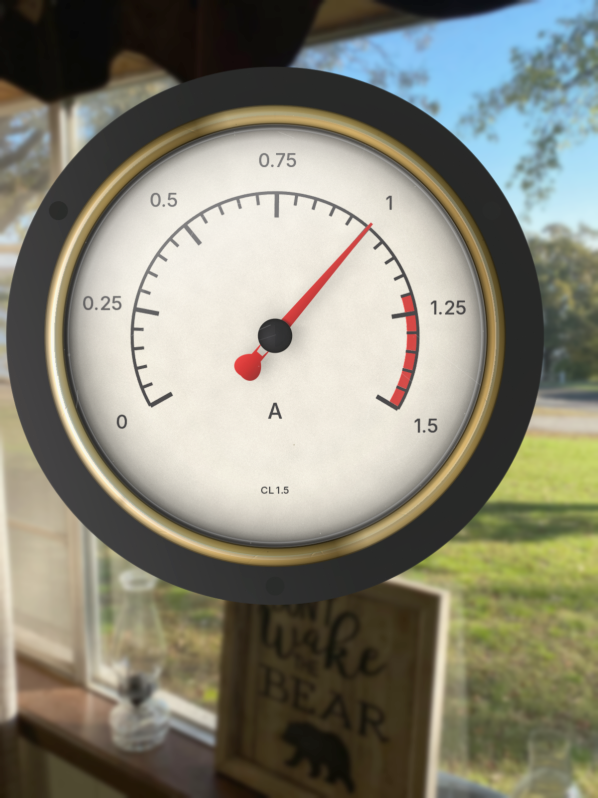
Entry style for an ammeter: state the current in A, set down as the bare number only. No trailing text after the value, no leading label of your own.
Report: 1
